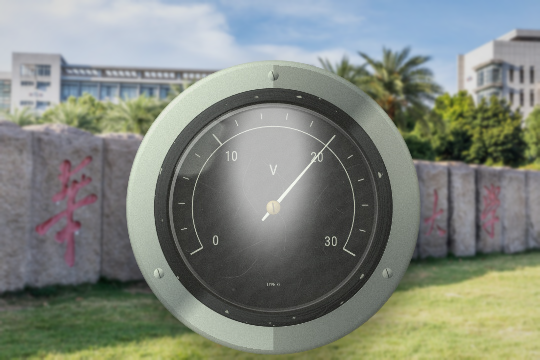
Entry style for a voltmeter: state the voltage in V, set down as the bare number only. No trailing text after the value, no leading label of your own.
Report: 20
